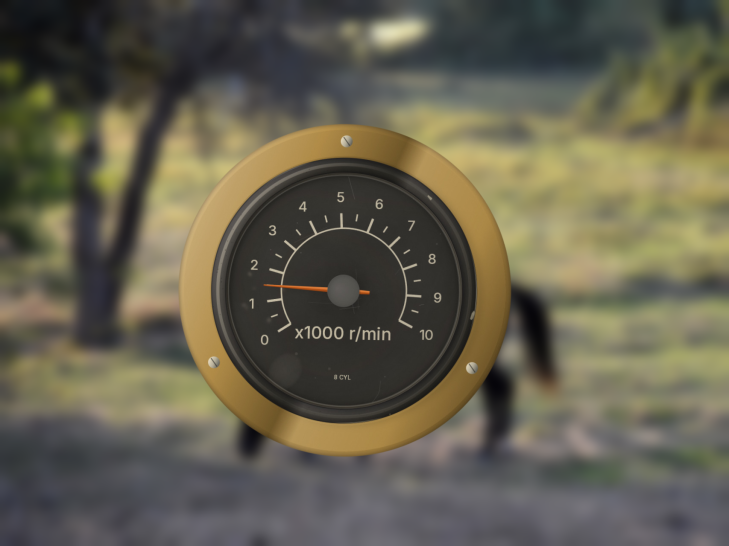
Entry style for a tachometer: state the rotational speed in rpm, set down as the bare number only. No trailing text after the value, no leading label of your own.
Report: 1500
